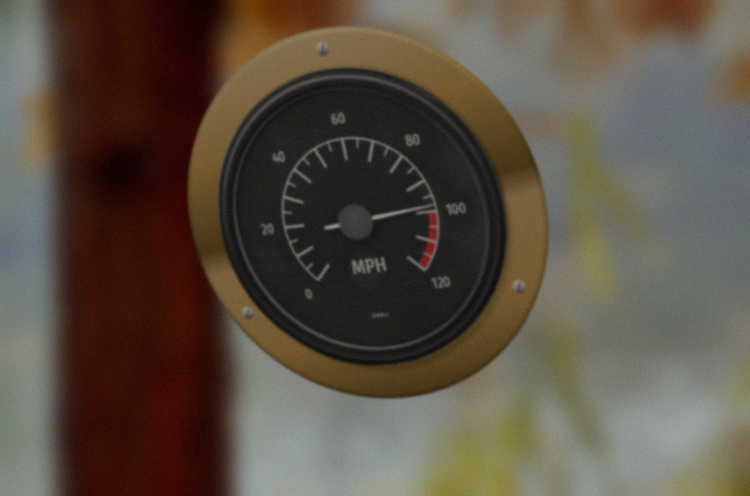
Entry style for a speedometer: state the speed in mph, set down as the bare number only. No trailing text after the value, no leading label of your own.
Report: 97.5
